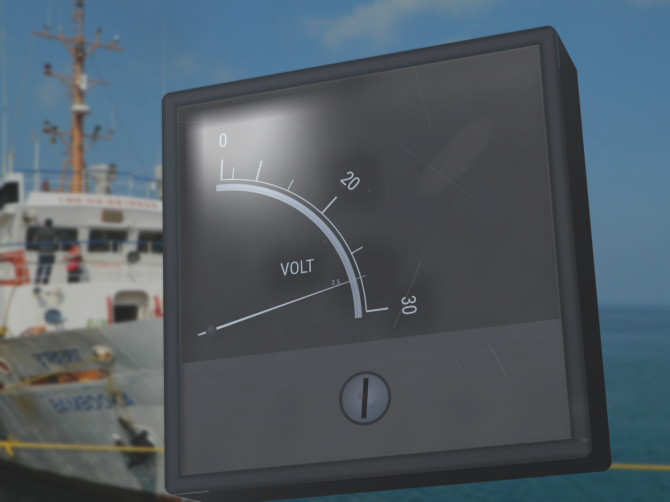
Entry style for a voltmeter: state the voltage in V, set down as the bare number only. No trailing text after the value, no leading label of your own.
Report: 27.5
